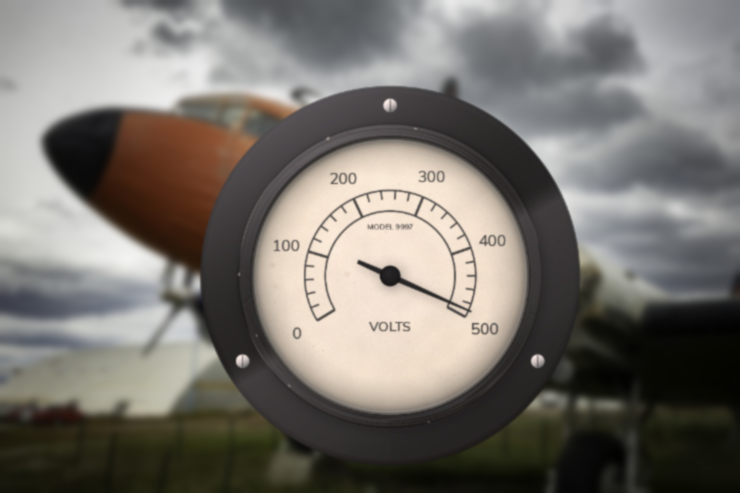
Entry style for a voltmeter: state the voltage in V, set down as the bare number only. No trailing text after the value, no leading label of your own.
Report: 490
